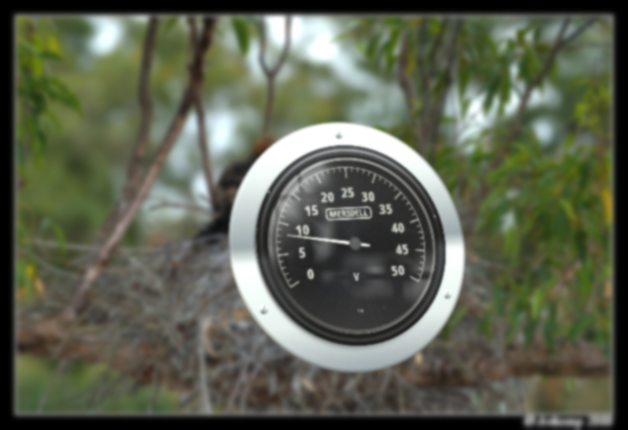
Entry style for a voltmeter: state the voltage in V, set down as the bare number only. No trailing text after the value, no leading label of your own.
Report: 8
